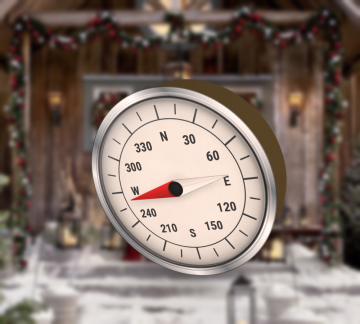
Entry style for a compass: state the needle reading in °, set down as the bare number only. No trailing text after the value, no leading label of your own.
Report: 262.5
